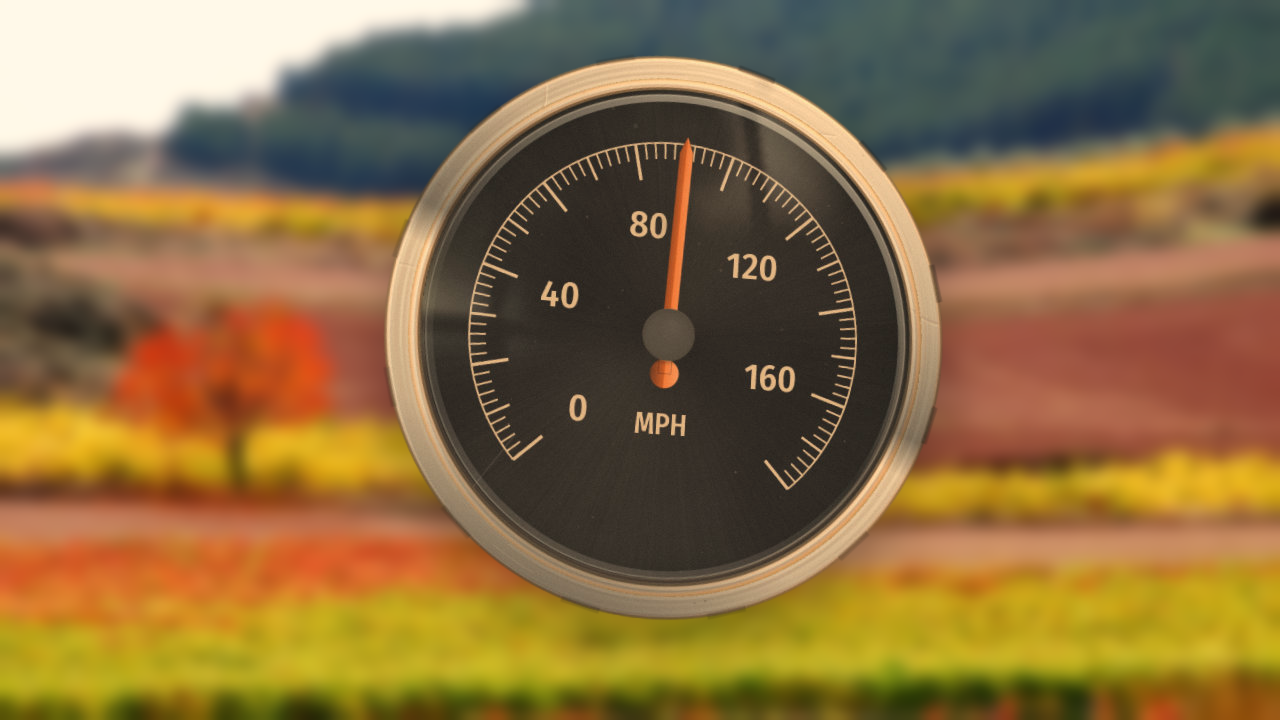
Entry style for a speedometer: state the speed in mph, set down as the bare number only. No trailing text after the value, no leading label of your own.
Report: 90
